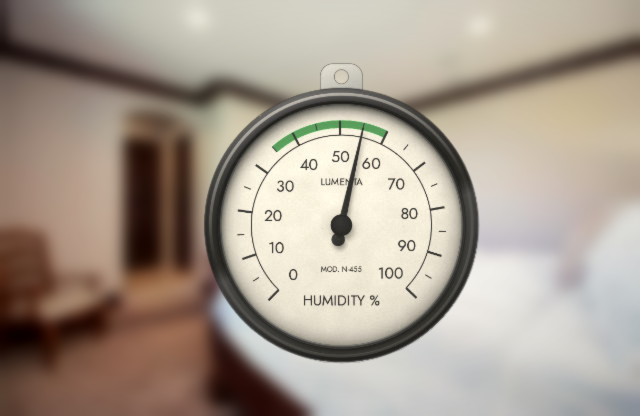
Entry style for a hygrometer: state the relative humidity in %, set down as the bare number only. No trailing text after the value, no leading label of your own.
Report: 55
